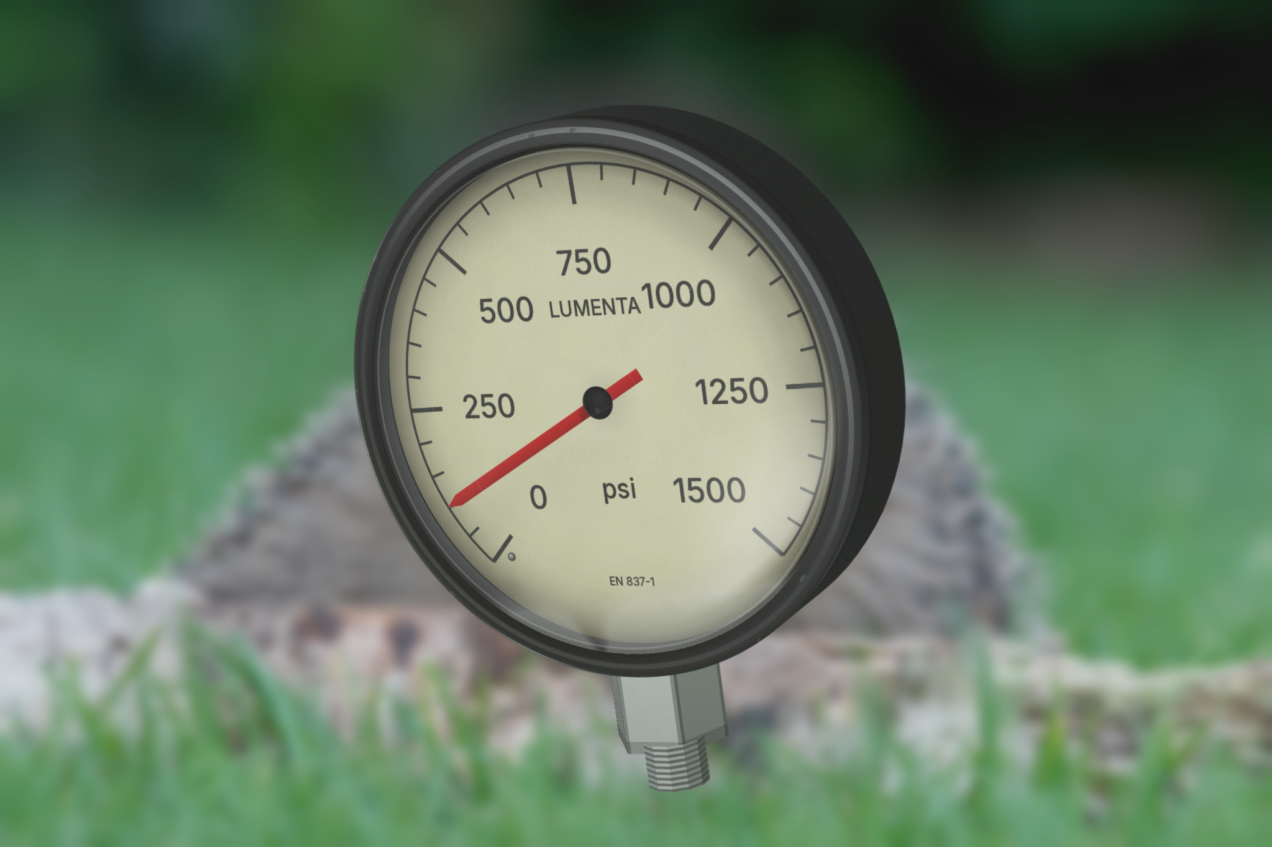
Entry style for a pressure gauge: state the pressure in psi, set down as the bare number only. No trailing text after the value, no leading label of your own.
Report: 100
